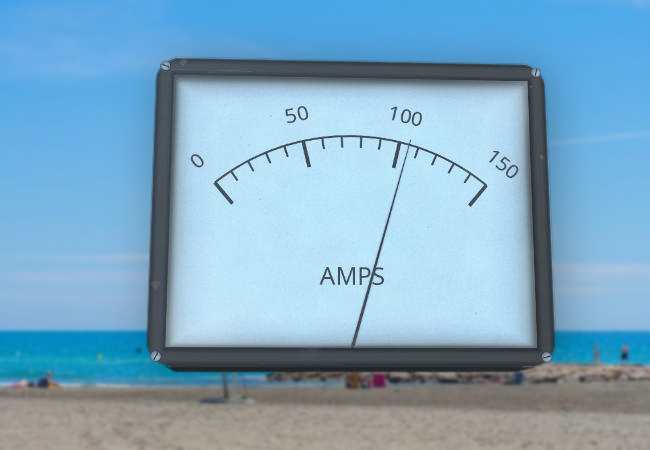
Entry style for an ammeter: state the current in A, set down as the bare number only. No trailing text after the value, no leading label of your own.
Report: 105
